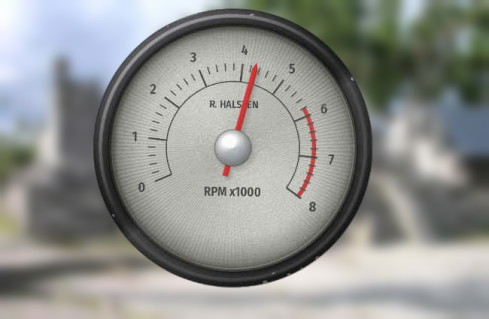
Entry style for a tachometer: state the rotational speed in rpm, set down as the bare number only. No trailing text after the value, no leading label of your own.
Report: 4300
